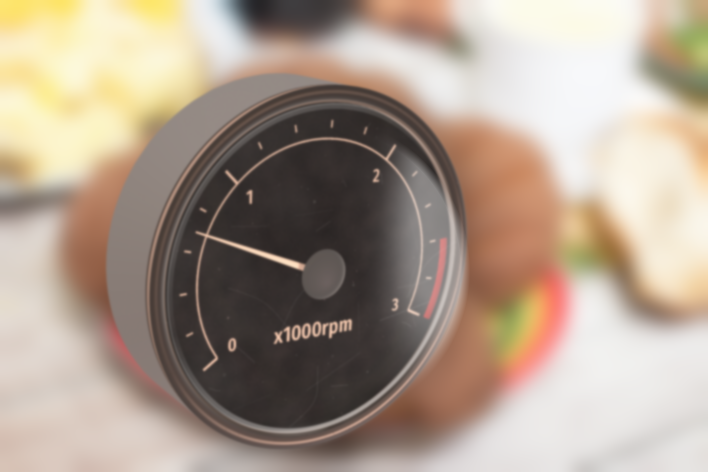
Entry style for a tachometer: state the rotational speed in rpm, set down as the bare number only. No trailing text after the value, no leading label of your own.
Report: 700
